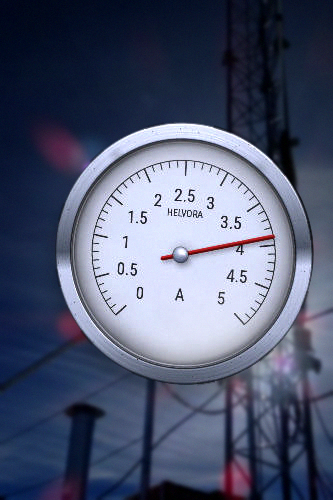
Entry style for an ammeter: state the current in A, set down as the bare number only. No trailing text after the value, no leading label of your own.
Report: 3.9
